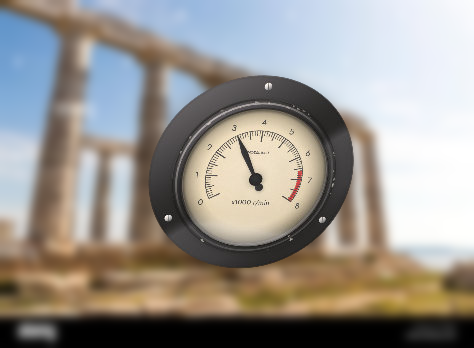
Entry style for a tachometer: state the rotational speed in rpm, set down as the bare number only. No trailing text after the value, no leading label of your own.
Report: 3000
